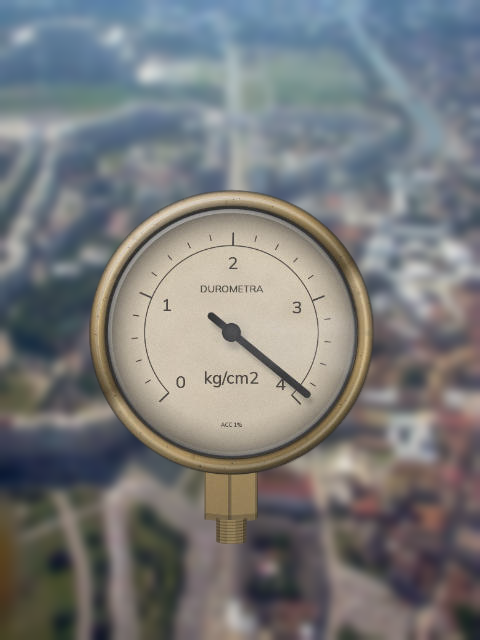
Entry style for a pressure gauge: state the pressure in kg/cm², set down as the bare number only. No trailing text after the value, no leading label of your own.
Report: 3.9
